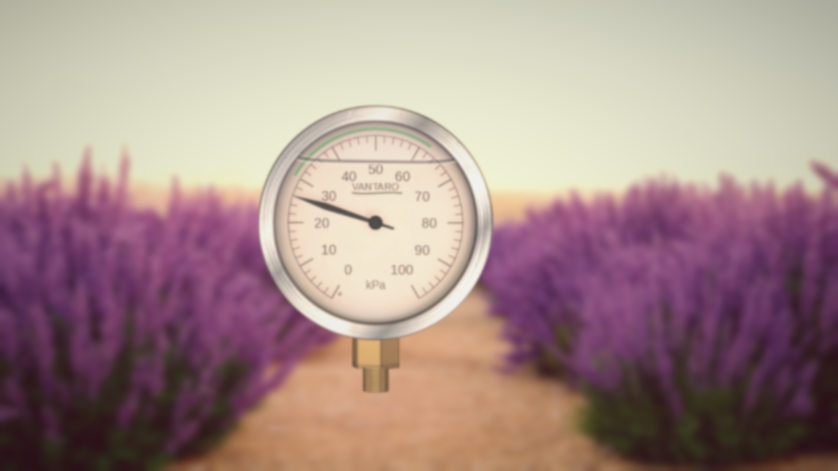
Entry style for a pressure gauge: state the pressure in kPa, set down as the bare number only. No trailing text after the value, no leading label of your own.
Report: 26
